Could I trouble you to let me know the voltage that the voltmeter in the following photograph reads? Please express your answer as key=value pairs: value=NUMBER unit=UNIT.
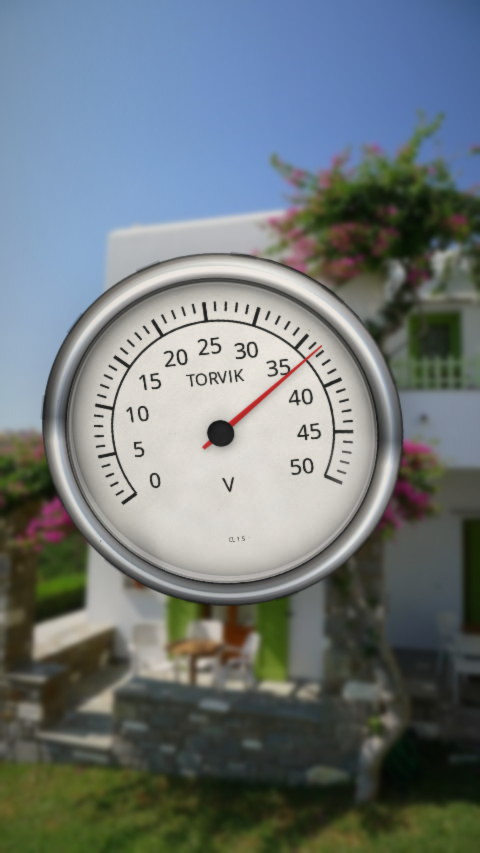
value=36.5 unit=V
